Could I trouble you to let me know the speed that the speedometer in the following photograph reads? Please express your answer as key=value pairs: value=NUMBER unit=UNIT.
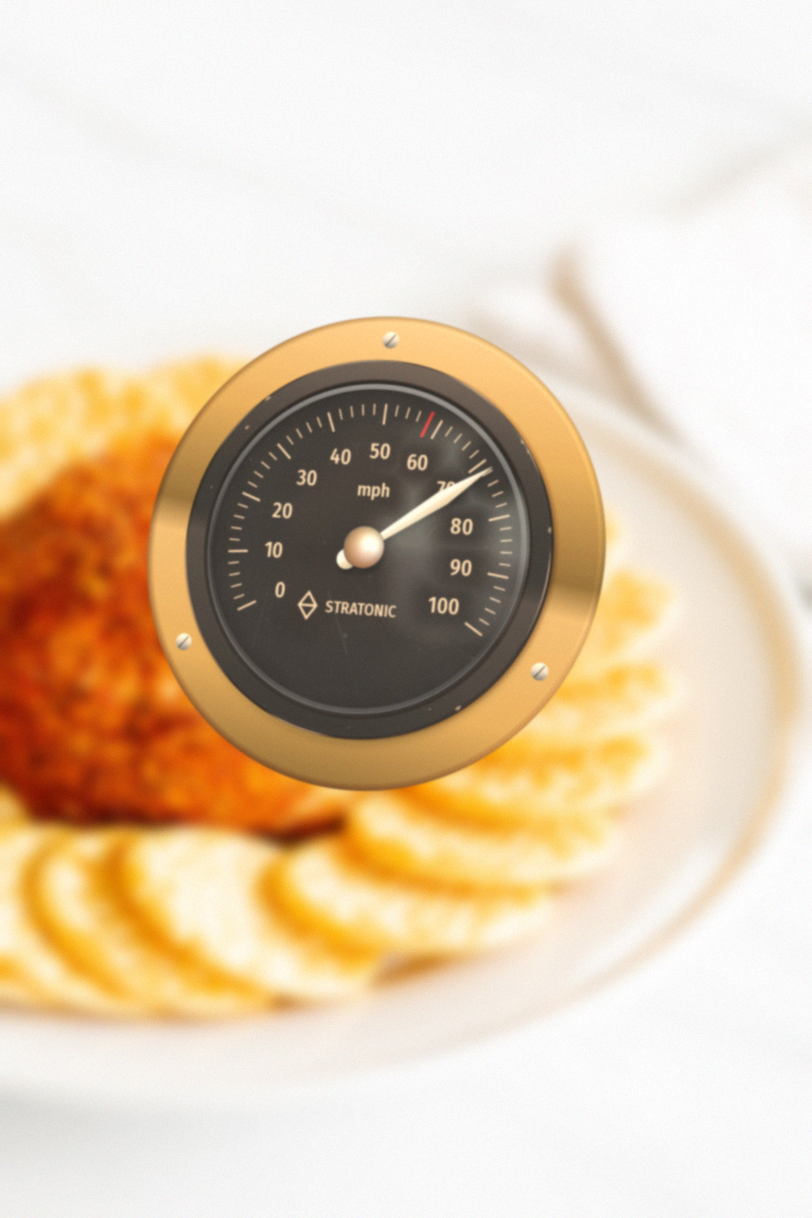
value=72 unit=mph
